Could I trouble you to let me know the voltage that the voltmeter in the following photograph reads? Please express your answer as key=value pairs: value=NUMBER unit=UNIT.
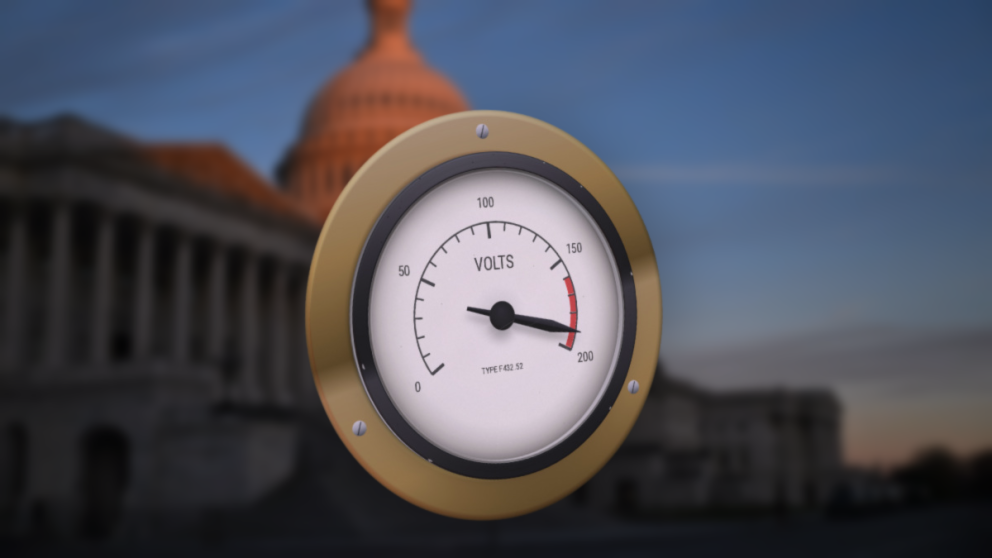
value=190 unit=V
